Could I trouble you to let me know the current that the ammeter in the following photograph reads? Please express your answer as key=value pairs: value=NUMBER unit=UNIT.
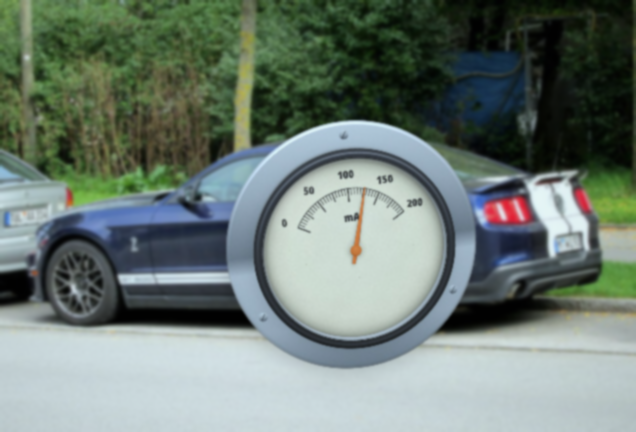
value=125 unit=mA
